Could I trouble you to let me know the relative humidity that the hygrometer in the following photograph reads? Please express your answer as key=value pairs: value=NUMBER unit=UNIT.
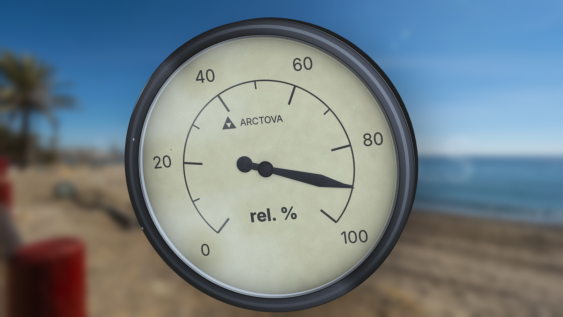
value=90 unit=%
